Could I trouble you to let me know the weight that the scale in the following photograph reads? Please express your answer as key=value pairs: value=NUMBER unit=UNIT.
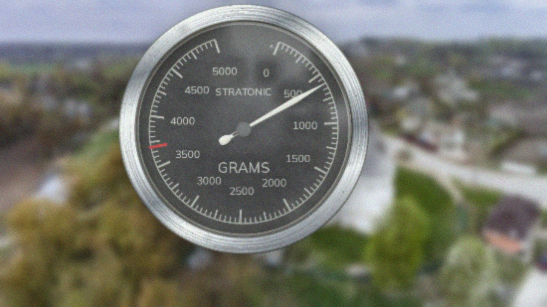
value=600 unit=g
